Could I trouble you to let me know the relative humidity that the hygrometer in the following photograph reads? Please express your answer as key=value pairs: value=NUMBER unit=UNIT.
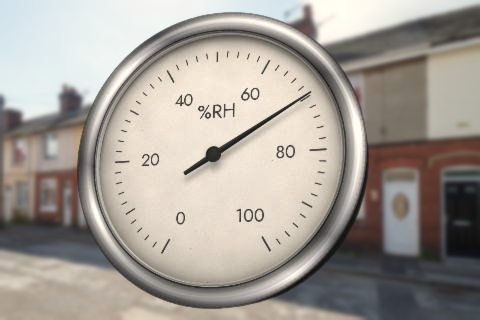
value=70 unit=%
